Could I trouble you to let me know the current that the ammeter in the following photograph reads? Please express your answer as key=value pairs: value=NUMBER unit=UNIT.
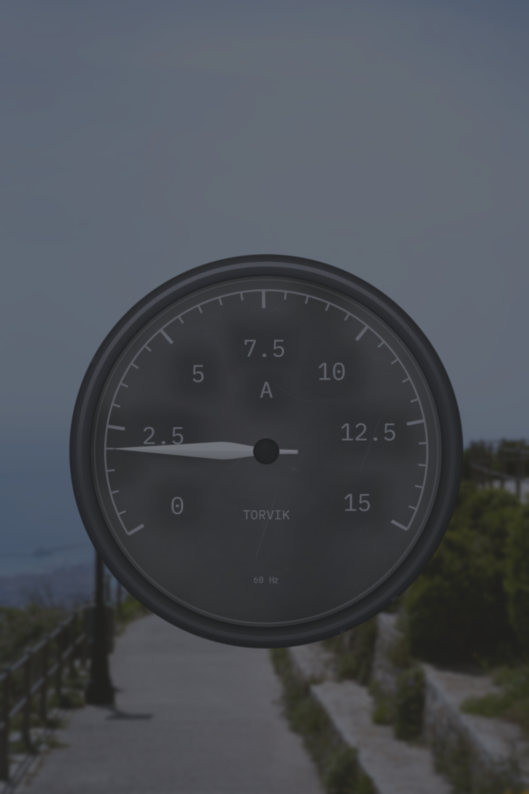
value=2 unit=A
